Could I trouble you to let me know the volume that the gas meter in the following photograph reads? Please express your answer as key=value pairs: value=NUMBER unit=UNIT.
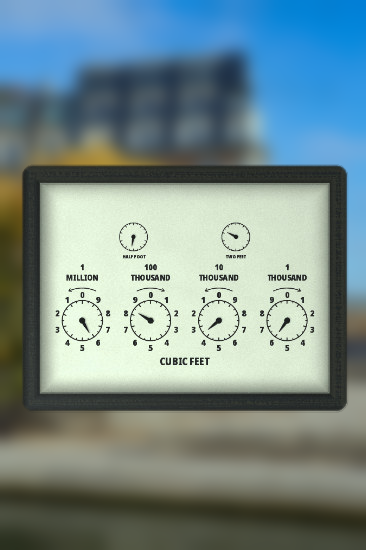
value=583600 unit=ft³
